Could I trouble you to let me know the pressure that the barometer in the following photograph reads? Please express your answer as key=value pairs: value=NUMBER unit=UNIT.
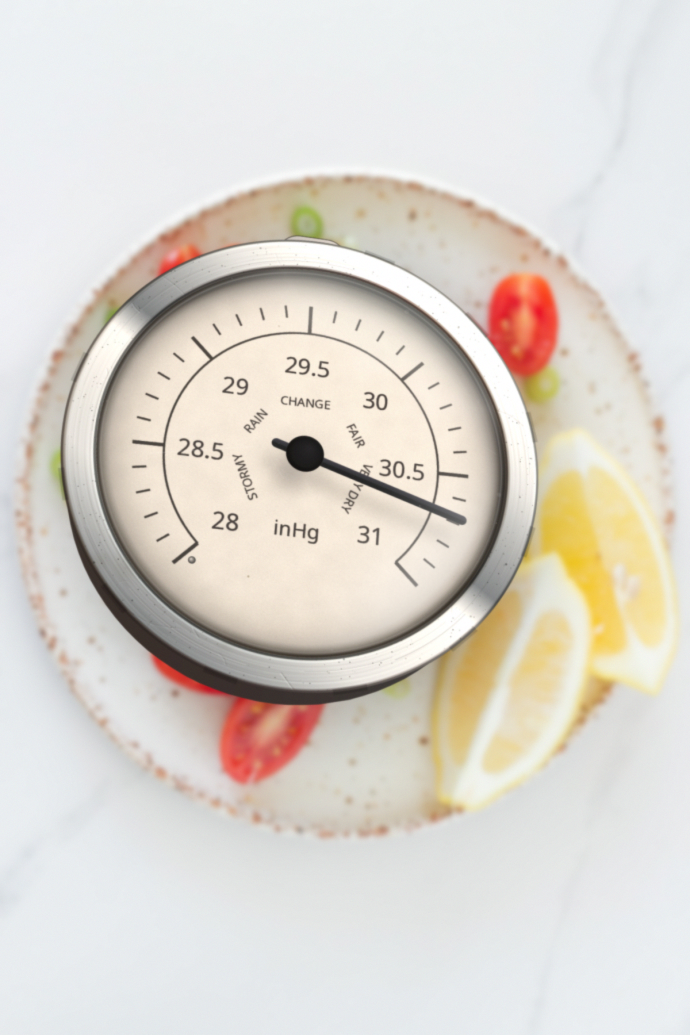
value=30.7 unit=inHg
